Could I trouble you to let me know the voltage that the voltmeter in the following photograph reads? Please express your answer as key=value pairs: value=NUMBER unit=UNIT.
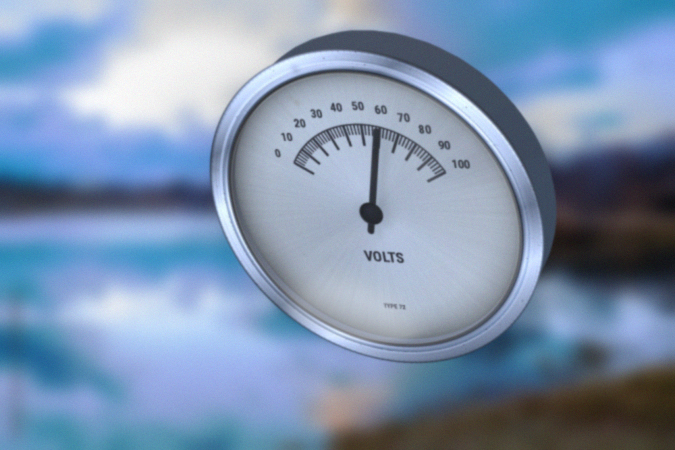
value=60 unit=V
